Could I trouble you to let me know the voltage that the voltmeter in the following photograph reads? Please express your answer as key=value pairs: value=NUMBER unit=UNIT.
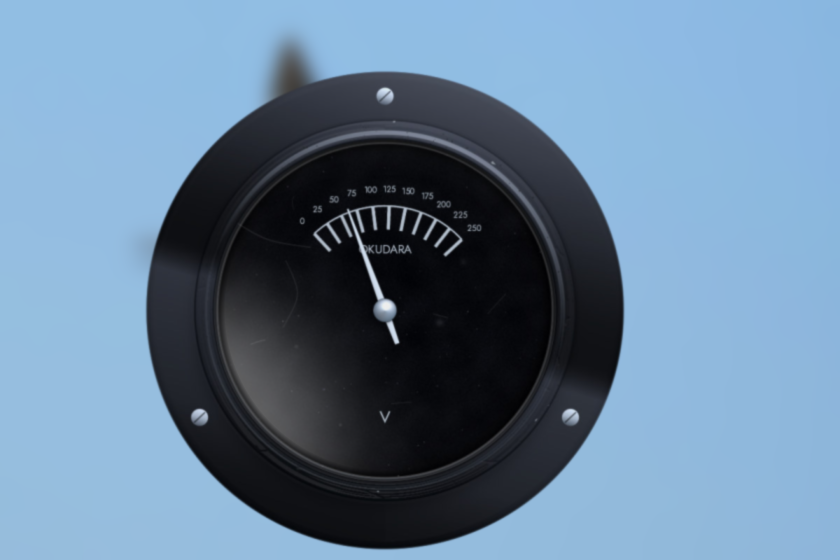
value=62.5 unit=V
